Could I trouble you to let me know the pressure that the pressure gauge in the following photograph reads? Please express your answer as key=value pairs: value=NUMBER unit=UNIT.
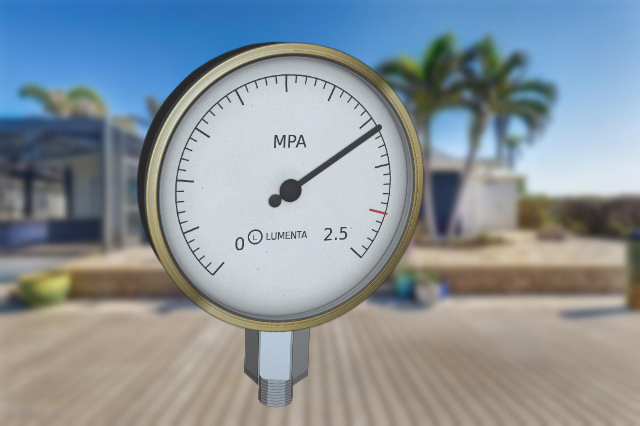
value=1.8 unit=MPa
